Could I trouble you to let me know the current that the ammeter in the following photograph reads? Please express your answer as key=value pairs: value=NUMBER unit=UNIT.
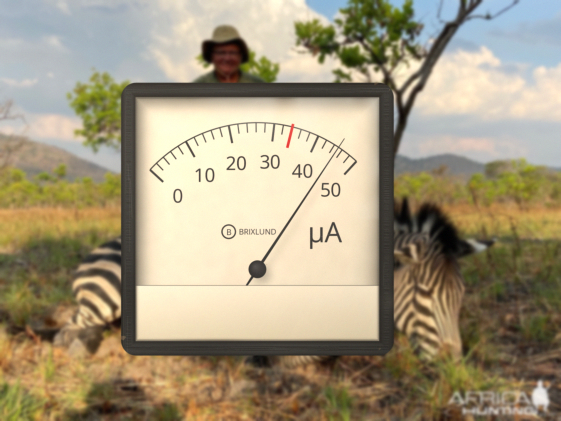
value=45 unit=µA
